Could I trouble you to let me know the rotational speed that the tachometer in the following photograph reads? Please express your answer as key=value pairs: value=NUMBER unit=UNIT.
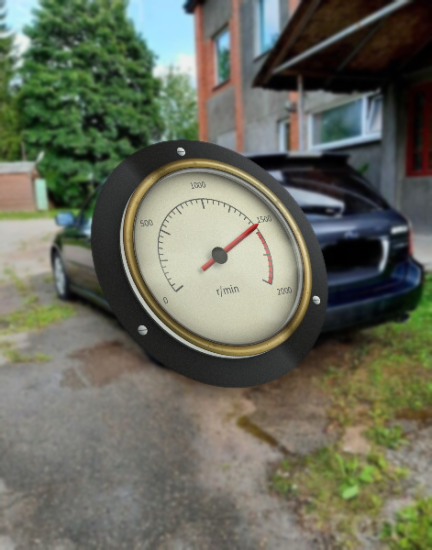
value=1500 unit=rpm
